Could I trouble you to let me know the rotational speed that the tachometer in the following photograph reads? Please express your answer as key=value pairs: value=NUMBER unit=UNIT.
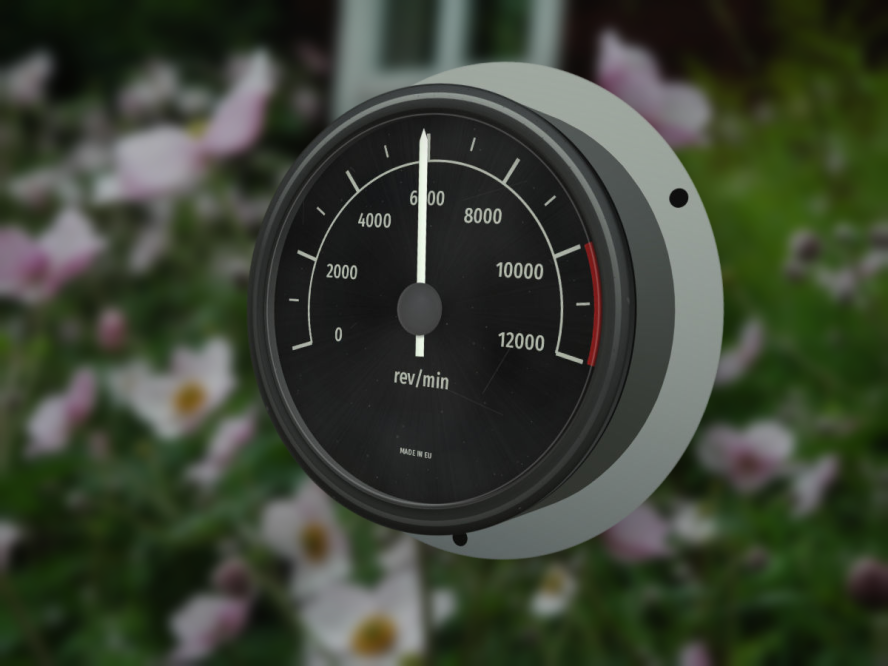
value=6000 unit=rpm
